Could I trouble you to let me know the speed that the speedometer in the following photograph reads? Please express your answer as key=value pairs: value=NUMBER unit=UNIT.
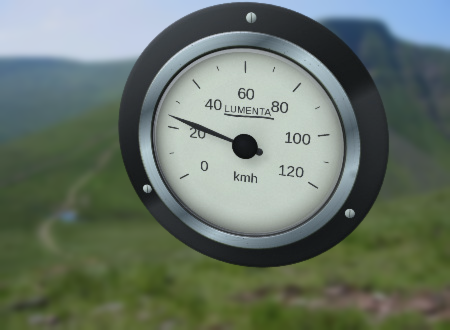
value=25 unit=km/h
